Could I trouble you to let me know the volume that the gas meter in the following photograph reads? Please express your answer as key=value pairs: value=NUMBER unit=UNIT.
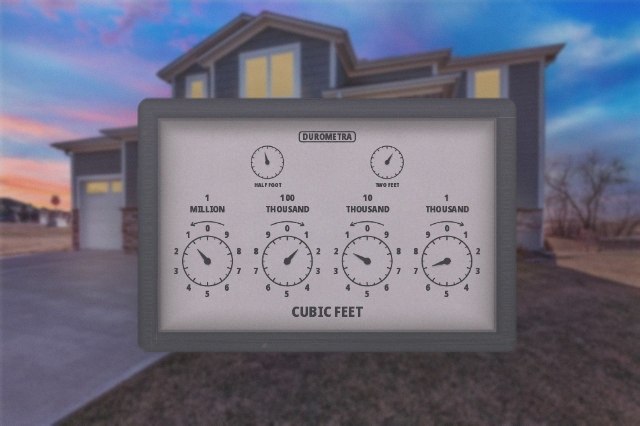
value=111700 unit=ft³
